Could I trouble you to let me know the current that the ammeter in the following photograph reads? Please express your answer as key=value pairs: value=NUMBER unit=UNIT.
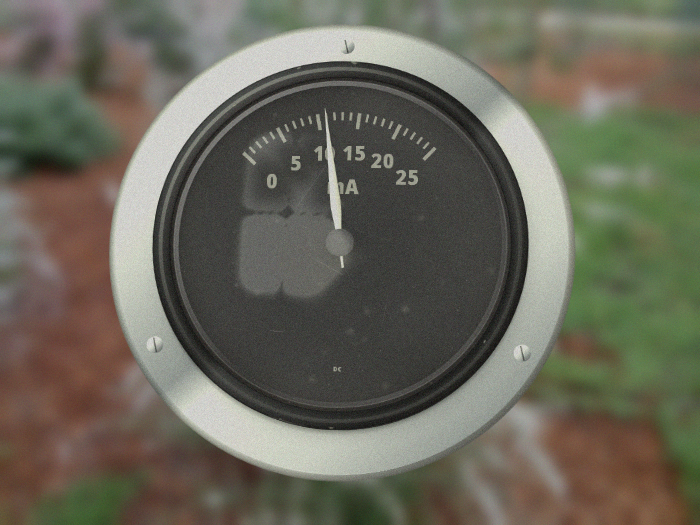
value=11 unit=mA
